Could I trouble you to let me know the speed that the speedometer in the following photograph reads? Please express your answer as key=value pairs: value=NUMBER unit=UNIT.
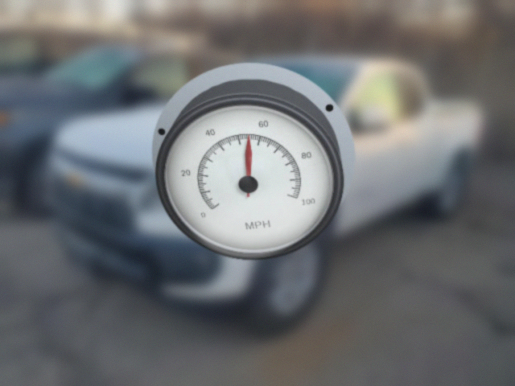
value=55 unit=mph
